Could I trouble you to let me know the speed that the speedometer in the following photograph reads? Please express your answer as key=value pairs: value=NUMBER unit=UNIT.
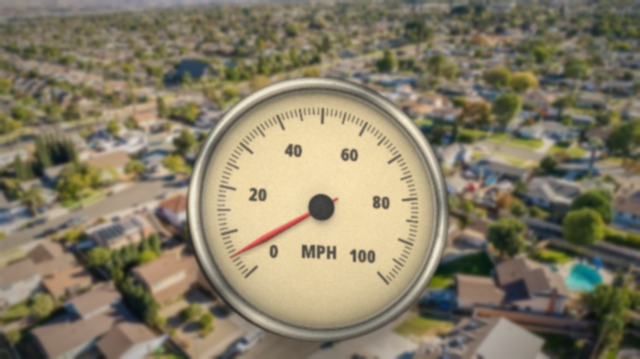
value=5 unit=mph
